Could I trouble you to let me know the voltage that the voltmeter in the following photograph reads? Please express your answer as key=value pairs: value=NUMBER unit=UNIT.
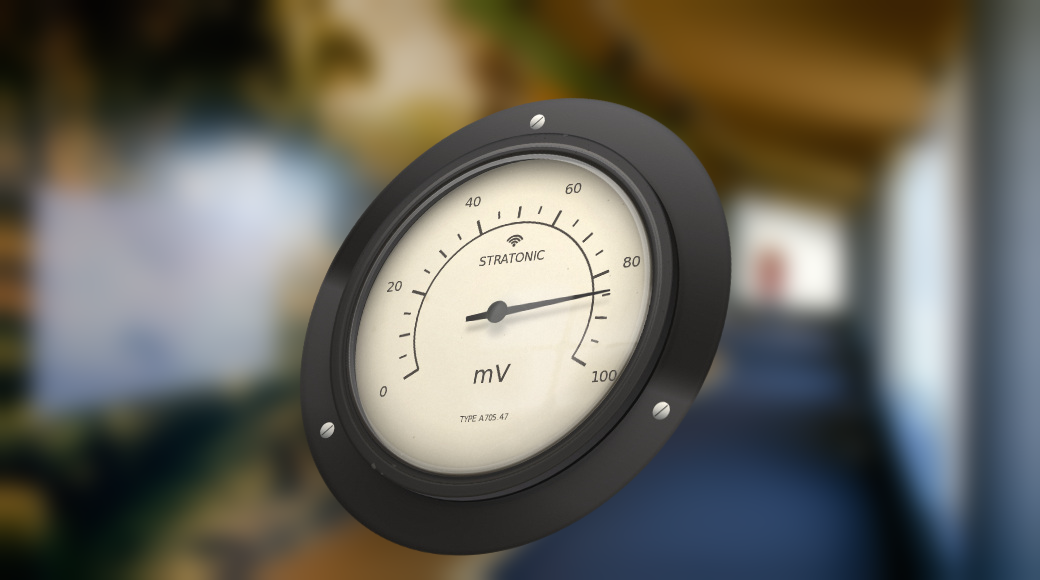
value=85 unit=mV
